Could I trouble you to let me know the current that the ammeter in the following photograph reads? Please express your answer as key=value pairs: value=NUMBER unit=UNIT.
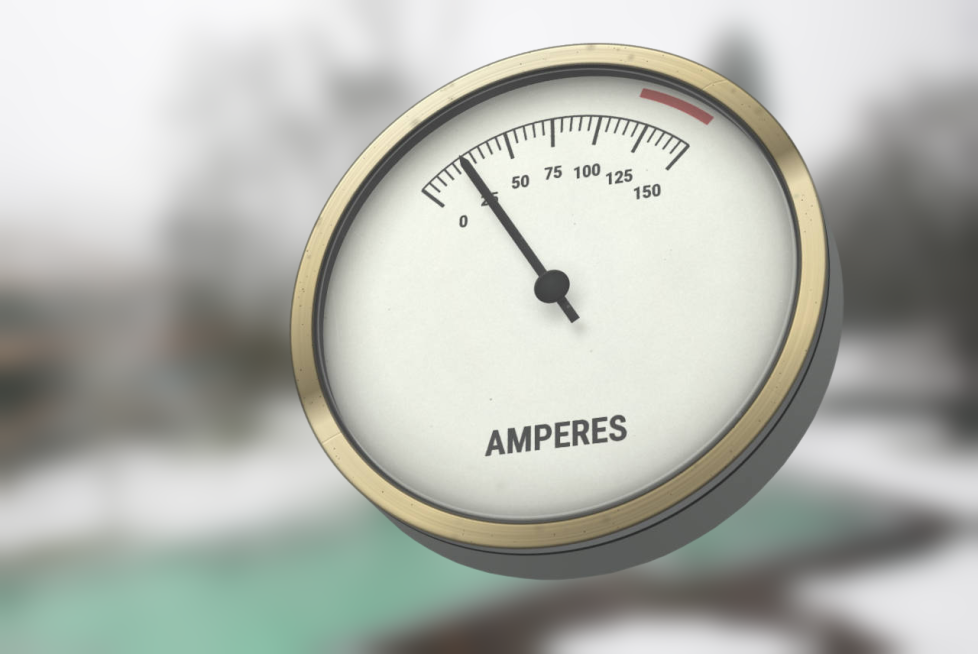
value=25 unit=A
